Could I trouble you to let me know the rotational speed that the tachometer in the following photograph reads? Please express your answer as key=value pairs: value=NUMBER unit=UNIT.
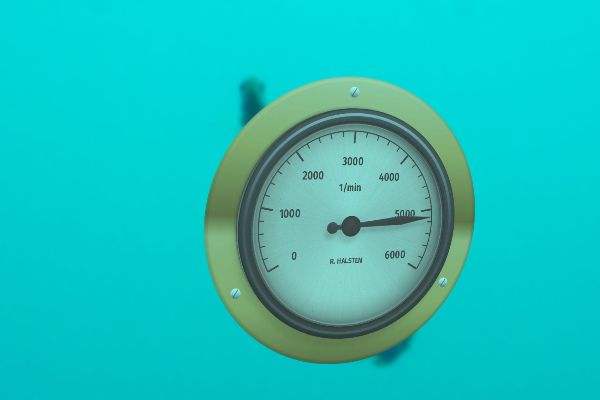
value=5100 unit=rpm
